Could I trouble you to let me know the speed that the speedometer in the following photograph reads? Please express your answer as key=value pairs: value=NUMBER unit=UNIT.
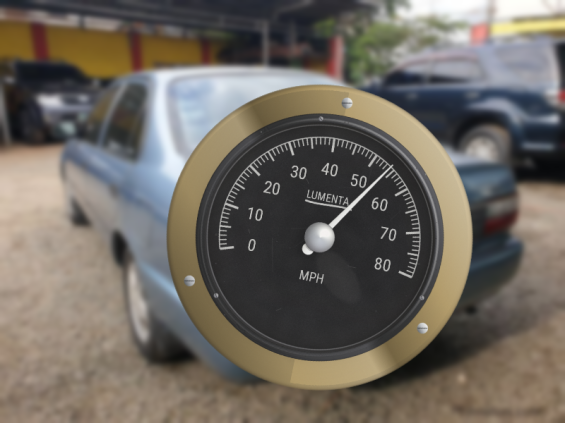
value=54 unit=mph
